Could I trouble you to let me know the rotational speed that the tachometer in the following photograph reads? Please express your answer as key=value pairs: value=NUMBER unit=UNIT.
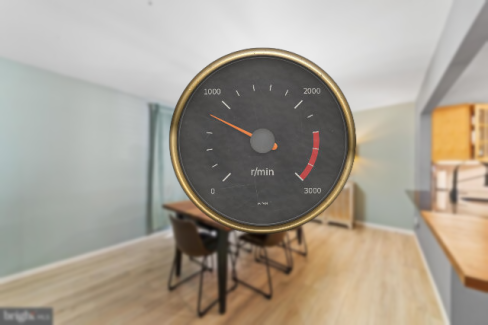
value=800 unit=rpm
